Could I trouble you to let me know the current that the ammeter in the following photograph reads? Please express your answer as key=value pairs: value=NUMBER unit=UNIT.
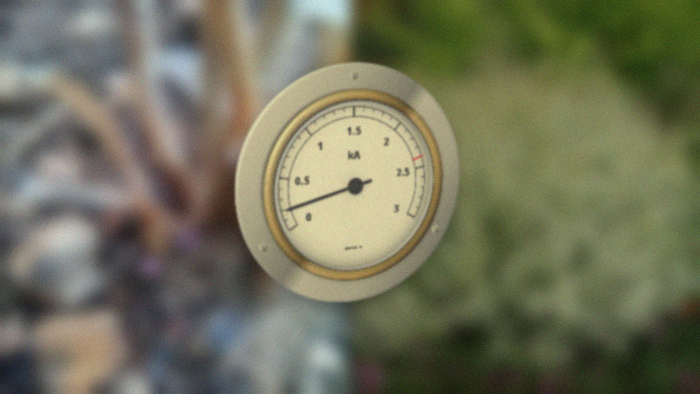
value=0.2 unit=kA
